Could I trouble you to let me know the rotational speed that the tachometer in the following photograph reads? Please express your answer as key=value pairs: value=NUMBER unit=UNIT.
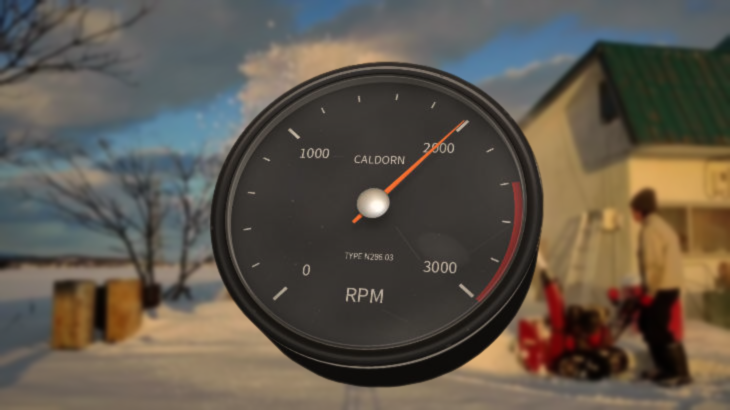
value=2000 unit=rpm
